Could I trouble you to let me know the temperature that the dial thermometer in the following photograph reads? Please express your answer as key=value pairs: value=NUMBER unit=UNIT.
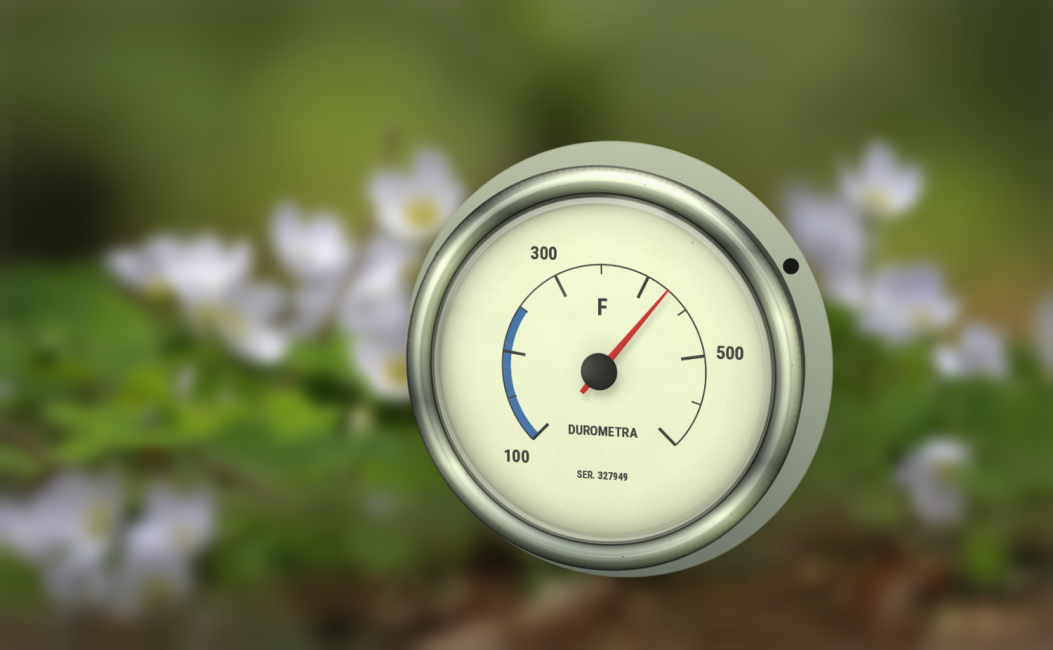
value=425 unit=°F
